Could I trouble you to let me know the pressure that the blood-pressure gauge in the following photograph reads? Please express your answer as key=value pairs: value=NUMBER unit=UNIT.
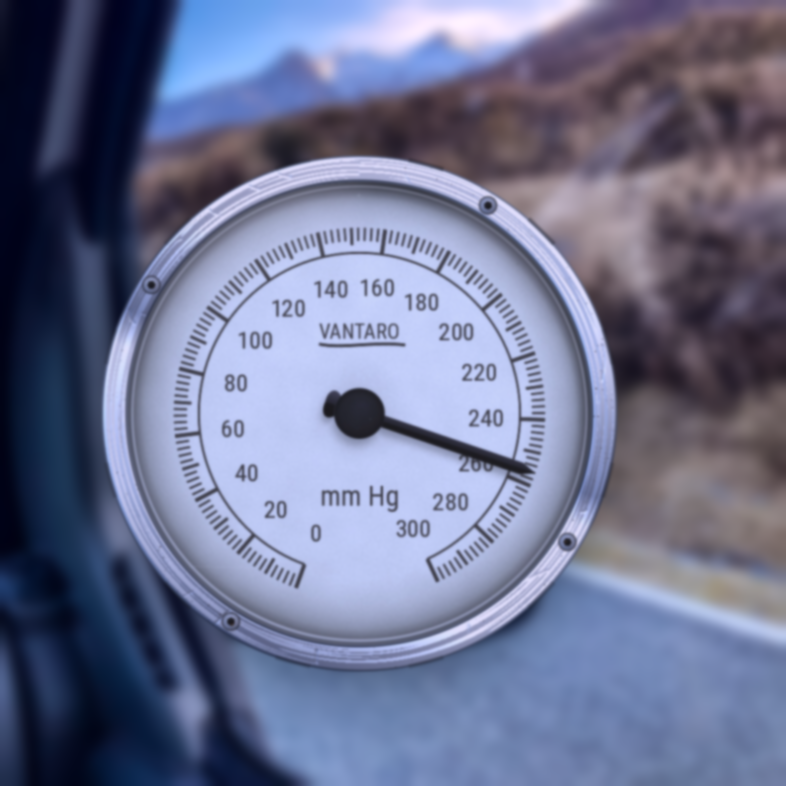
value=256 unit=mmHg
